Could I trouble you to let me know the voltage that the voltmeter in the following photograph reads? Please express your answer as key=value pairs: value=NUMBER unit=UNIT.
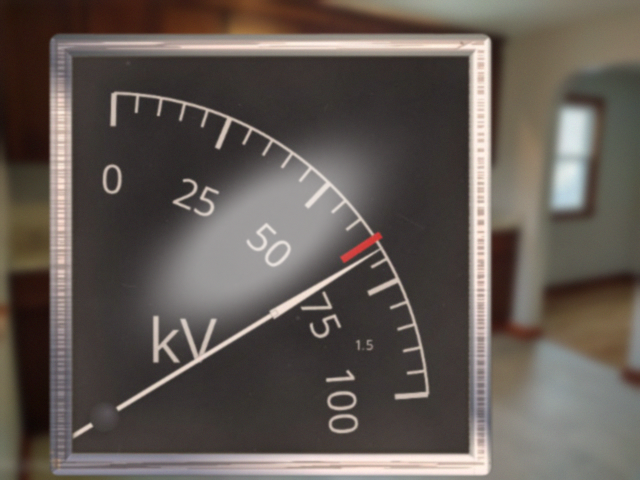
value=67.5 unit=kV
